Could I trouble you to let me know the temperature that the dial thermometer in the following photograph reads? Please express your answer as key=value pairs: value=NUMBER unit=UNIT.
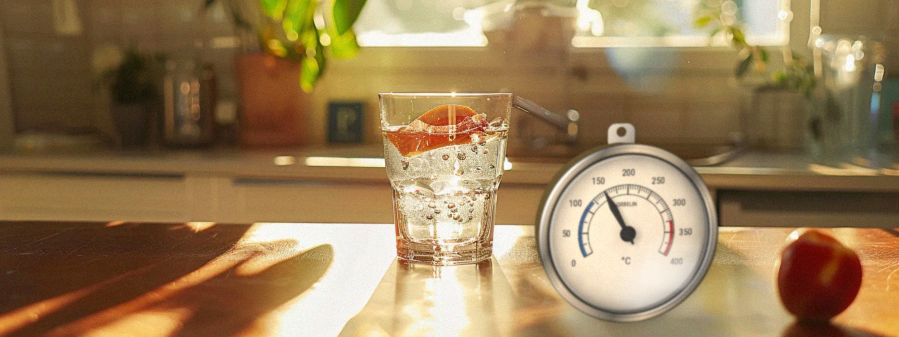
value=150 unit=°C
